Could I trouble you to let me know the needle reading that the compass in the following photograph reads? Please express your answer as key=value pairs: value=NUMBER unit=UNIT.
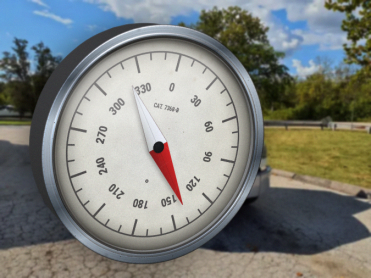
value=140 unit=°
